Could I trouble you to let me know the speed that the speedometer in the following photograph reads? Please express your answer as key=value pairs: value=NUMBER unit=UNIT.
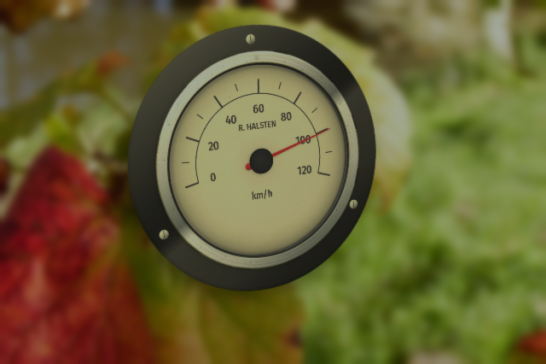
value=100 unit=km/h
